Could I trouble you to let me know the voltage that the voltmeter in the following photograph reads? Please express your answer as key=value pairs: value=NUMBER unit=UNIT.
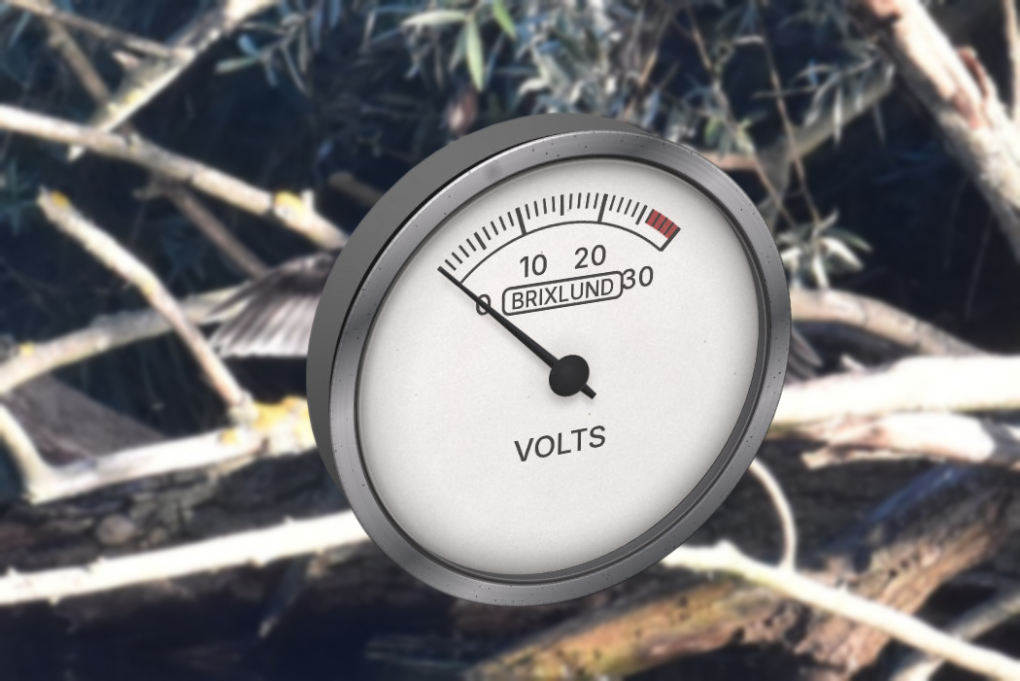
value=0 unit=V
